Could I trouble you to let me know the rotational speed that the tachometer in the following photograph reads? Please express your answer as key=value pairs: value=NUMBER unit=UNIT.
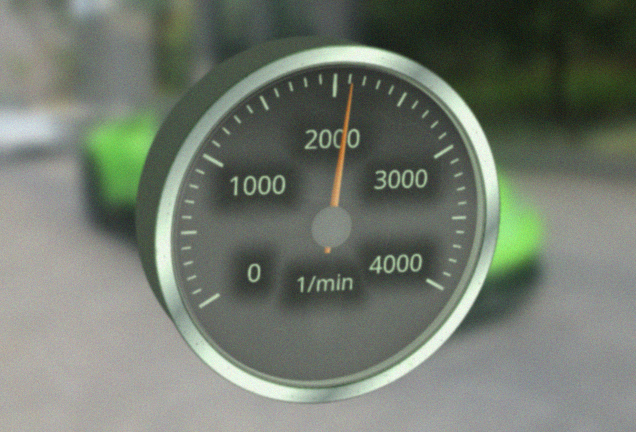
value=2100 unit=rpm
